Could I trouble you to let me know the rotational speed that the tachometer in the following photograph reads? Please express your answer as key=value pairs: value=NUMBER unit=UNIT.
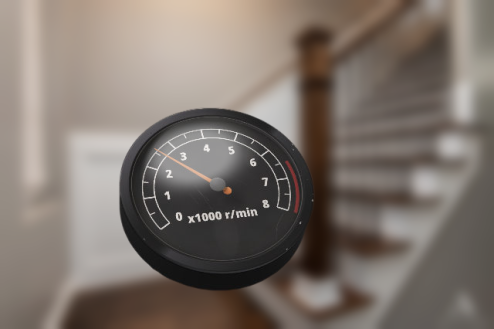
value=2500 unit=rpm
